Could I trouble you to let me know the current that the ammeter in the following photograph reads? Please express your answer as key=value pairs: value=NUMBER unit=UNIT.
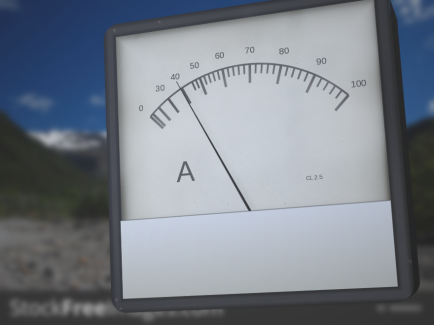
value=40 unit=A
